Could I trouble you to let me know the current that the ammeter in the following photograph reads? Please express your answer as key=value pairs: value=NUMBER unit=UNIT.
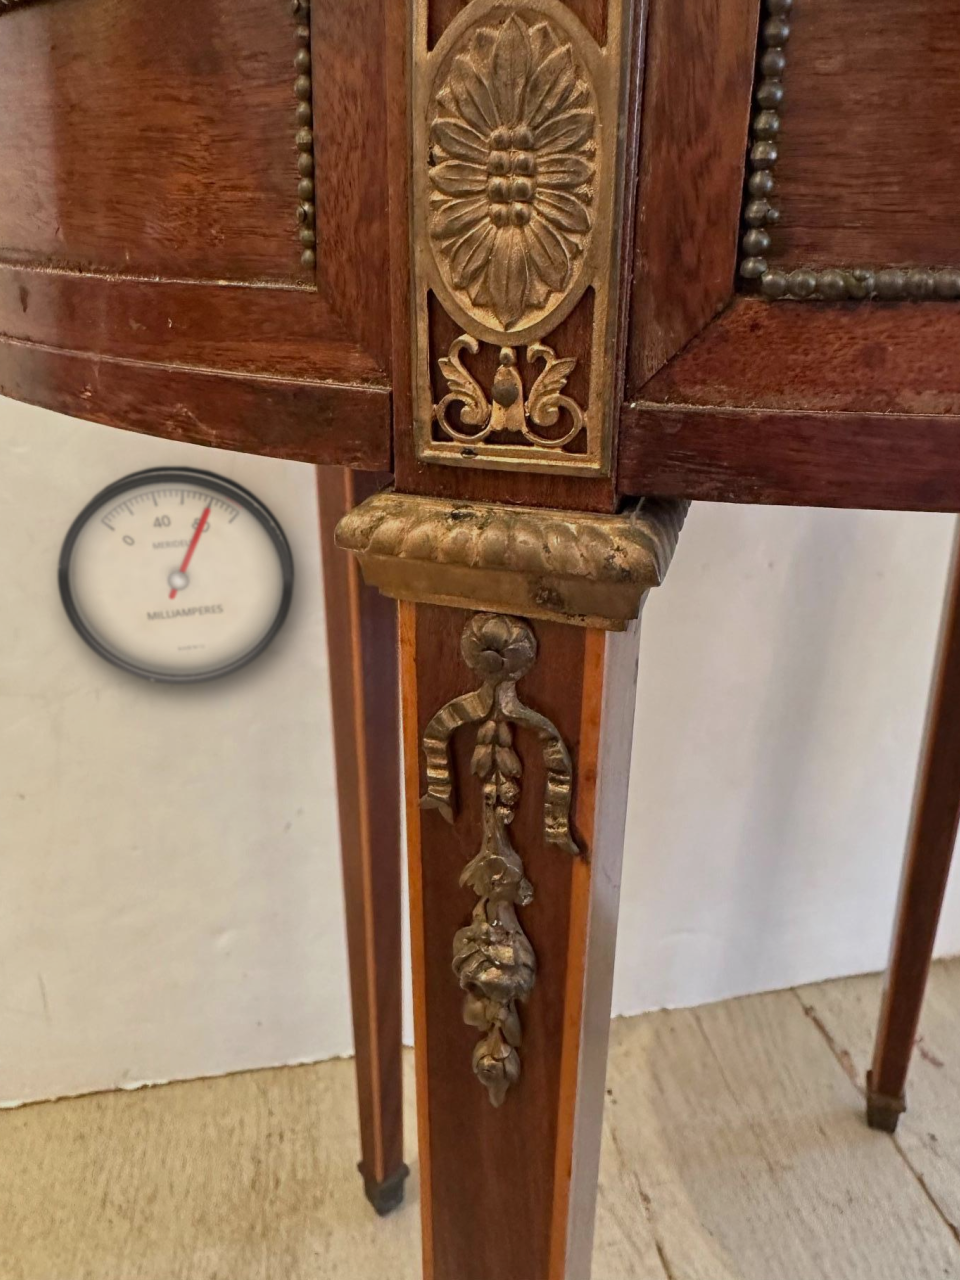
value=80 unit=mA
